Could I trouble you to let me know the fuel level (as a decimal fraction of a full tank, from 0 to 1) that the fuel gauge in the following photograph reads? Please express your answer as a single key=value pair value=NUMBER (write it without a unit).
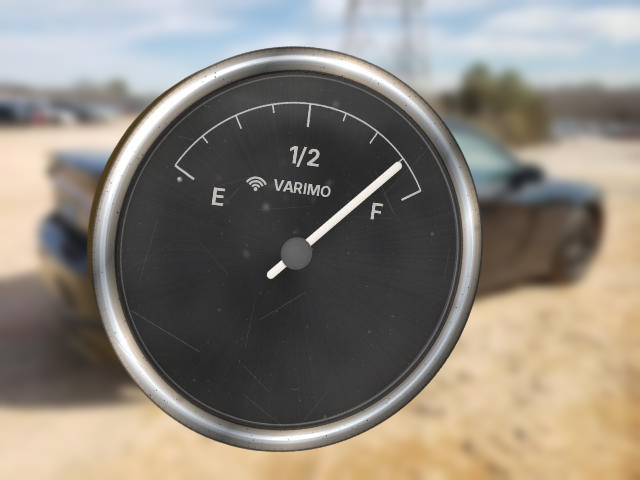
value=0.875
